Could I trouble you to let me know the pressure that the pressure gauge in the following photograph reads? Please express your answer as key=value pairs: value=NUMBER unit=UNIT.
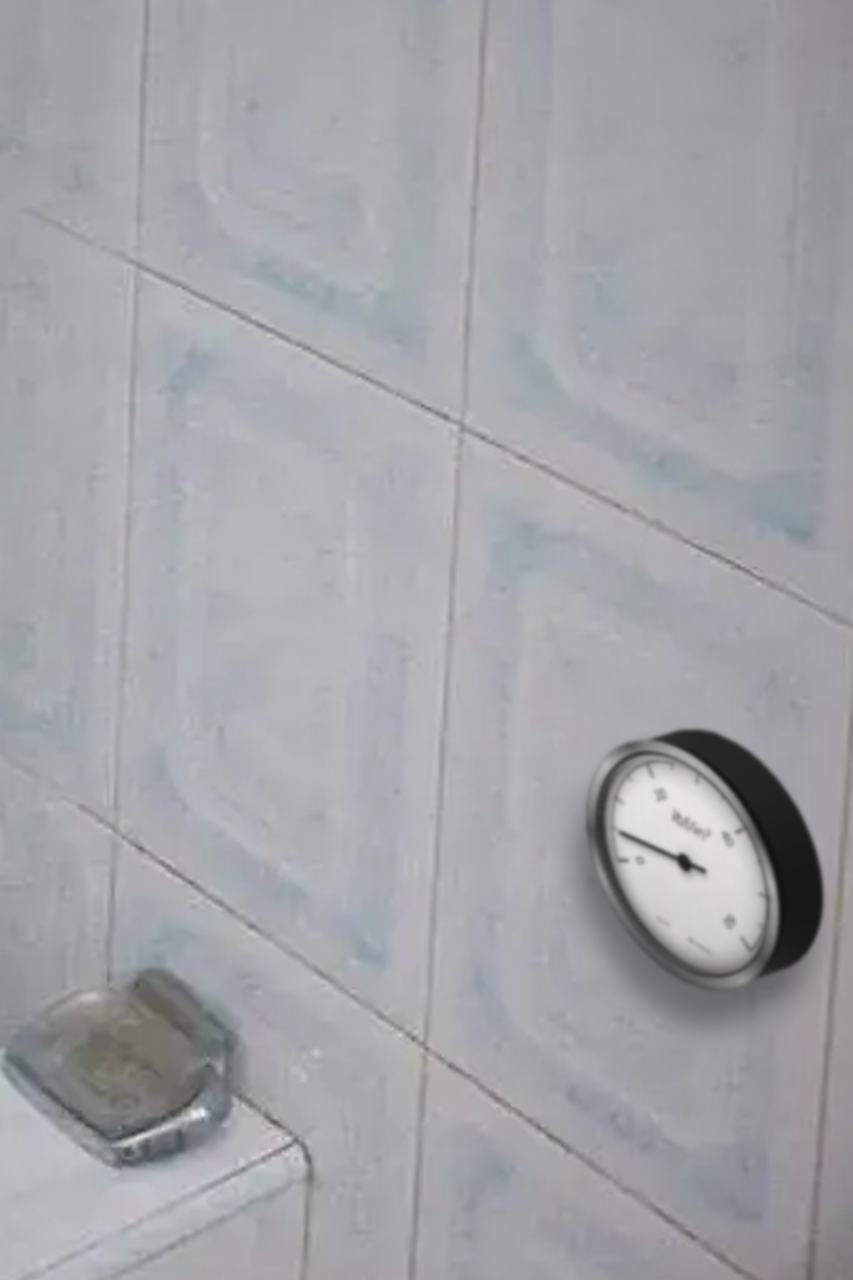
value=5 unit=psi
